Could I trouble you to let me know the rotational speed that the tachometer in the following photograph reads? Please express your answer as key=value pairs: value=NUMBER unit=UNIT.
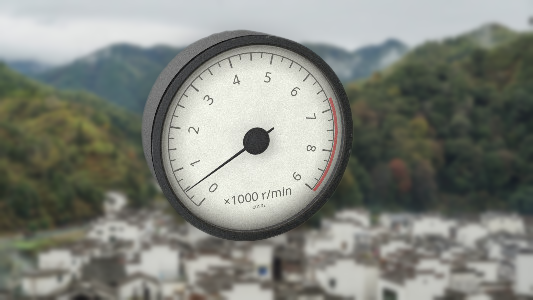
value=500 unit=rpm
